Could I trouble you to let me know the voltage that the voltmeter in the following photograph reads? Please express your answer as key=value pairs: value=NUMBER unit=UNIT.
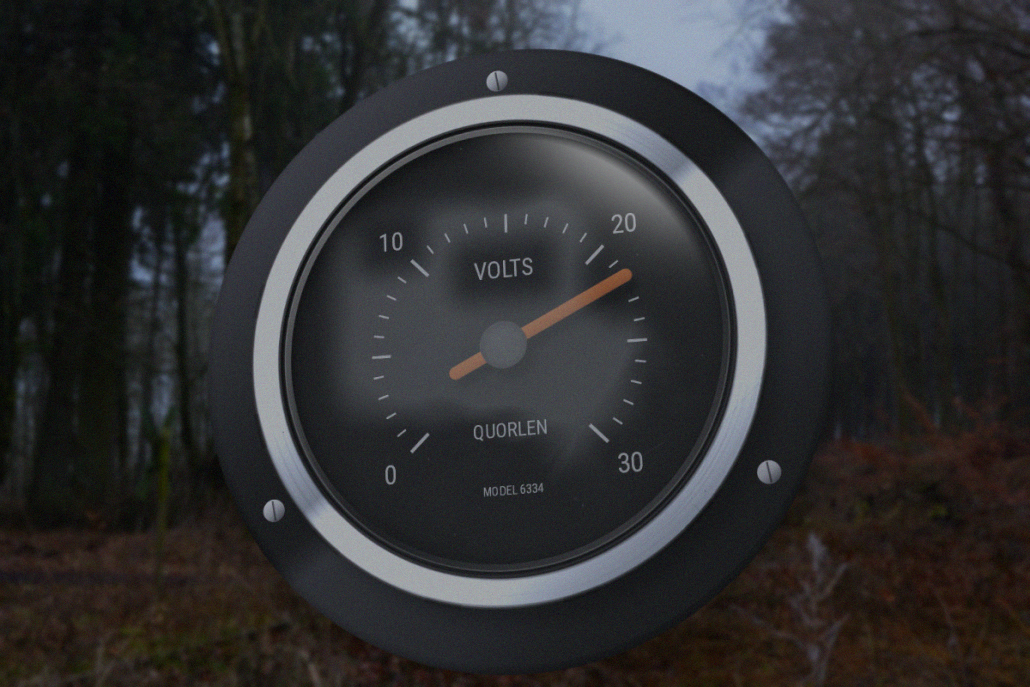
value=22 unit=V
